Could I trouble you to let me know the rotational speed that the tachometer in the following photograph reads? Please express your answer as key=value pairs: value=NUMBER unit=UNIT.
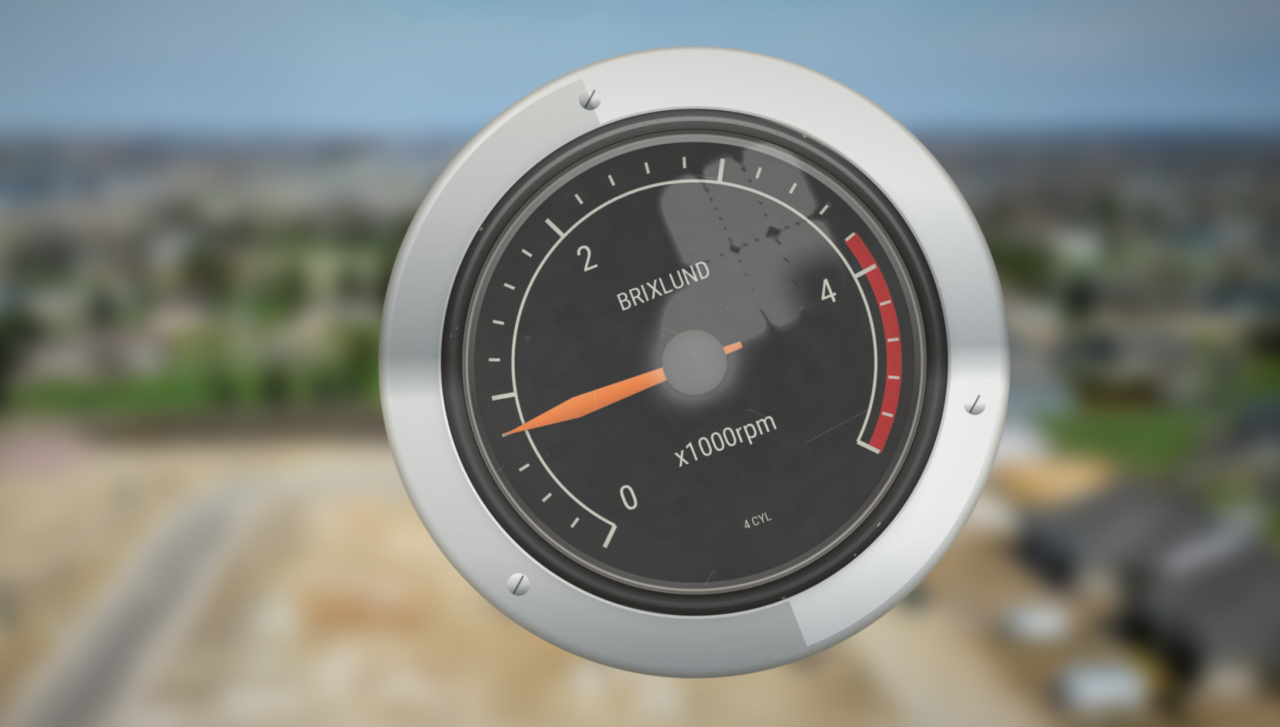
value=800 unit=rpm
